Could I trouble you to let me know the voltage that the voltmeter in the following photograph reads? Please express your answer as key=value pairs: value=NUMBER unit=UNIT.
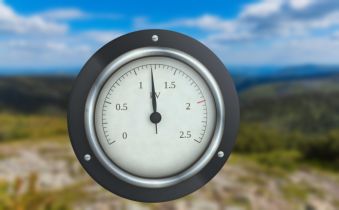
value=1.2 unit=kV
